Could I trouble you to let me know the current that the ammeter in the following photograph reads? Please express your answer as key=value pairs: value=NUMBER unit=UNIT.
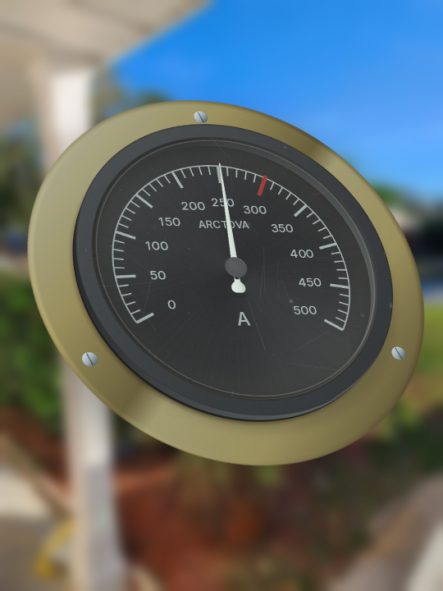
value=250 unit=A
